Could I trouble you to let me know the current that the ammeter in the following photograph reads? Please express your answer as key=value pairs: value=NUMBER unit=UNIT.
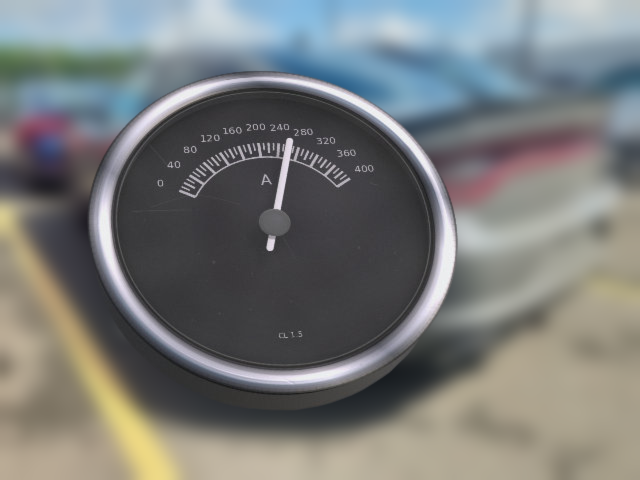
value=260 unit=A
